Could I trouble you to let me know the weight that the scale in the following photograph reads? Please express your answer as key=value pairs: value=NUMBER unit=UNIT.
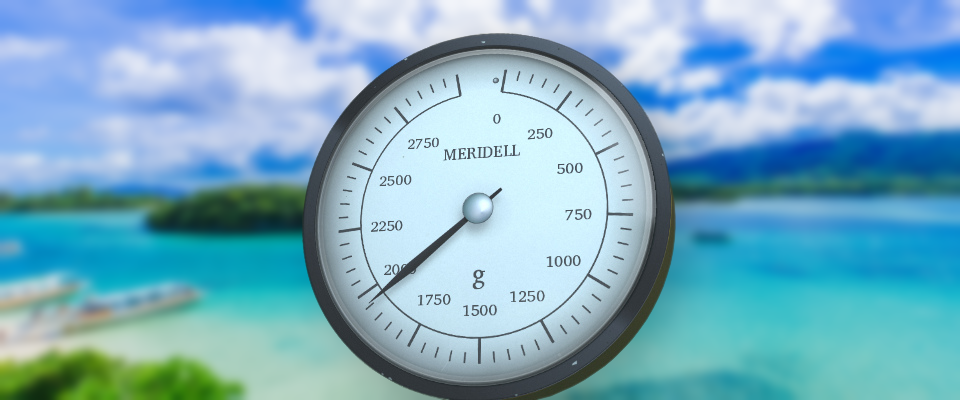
value=1950 unit=g
